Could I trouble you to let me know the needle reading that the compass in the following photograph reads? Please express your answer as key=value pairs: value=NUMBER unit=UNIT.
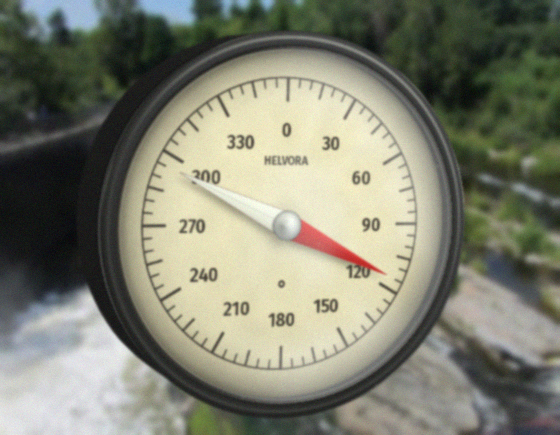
value=115 unit=°
